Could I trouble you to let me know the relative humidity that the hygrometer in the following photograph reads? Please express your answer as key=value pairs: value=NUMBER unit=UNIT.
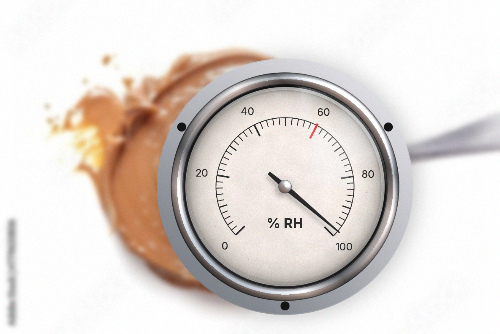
value=98 unit=%
